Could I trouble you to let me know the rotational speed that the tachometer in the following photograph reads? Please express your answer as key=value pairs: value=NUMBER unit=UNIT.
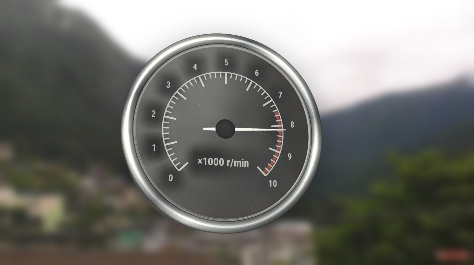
value=8200 unit=rpm
